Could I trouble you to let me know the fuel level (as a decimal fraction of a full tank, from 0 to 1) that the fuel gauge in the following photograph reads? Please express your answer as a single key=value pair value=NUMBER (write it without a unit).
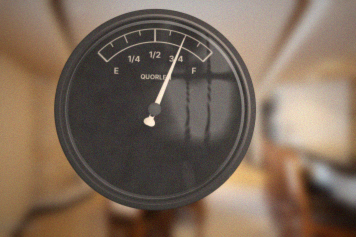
value=0.75
